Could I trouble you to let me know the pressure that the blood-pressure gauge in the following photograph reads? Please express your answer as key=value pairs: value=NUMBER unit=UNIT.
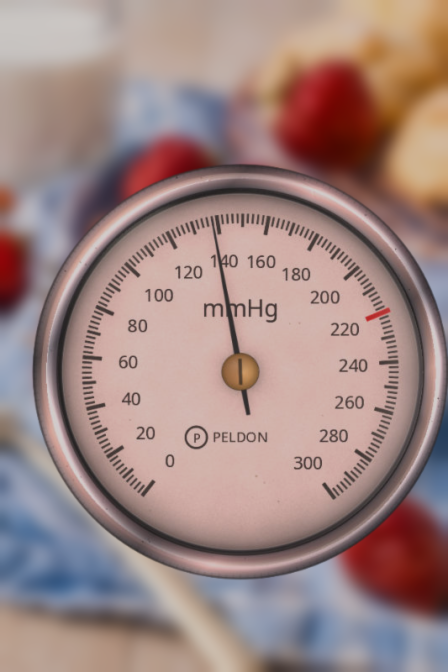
value=138 unit=mmHg
